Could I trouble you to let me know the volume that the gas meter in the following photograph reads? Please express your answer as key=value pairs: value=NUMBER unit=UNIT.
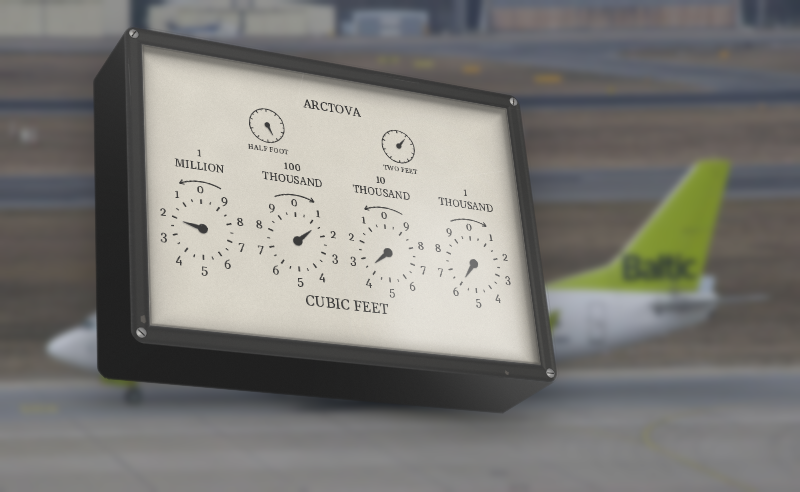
value=213600 unit=ft³
